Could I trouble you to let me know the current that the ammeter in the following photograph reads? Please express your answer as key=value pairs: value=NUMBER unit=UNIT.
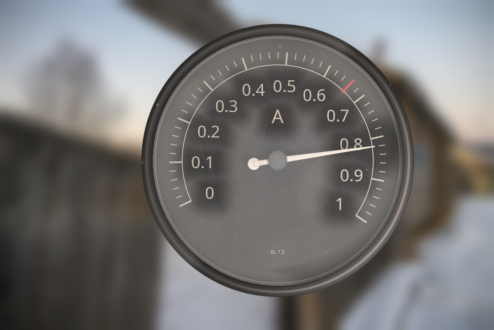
value=0.82 unit=A
